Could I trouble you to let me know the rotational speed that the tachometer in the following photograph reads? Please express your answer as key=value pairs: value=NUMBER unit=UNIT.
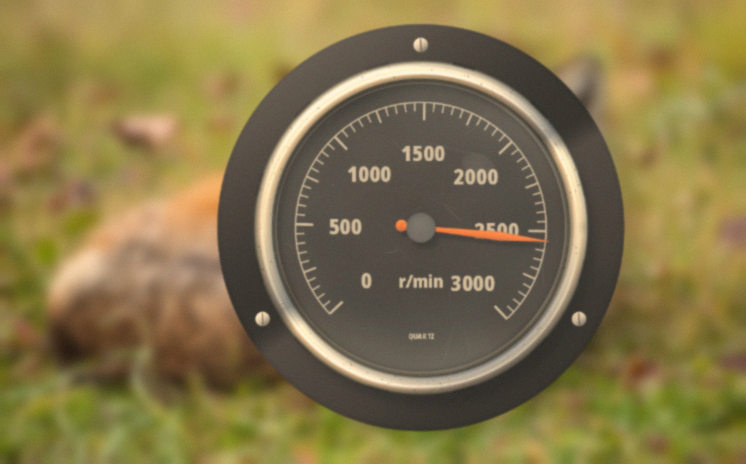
value=2550 unit=rpm
